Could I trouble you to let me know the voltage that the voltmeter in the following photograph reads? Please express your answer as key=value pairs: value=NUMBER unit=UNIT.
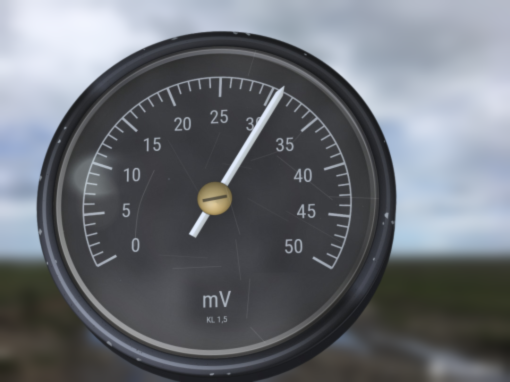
value=31 unit=mV
